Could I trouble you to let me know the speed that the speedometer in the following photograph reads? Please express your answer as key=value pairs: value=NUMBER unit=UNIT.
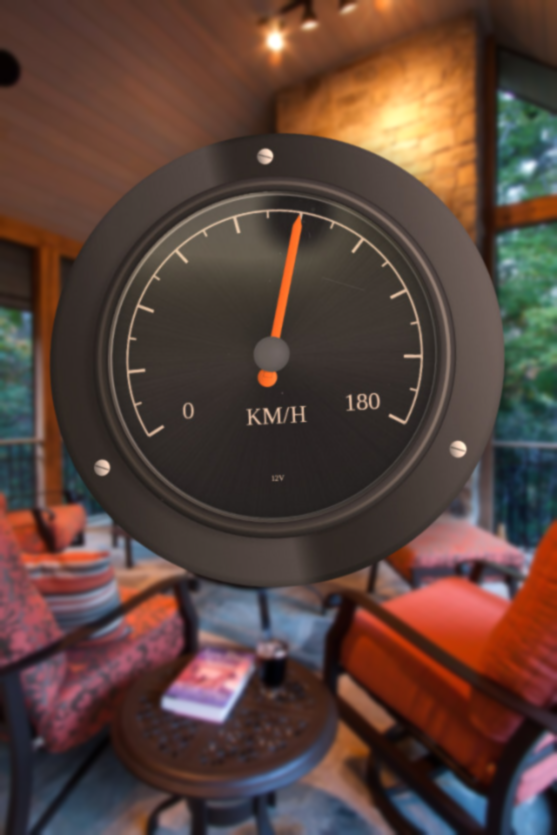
value=100 unit=km/h
